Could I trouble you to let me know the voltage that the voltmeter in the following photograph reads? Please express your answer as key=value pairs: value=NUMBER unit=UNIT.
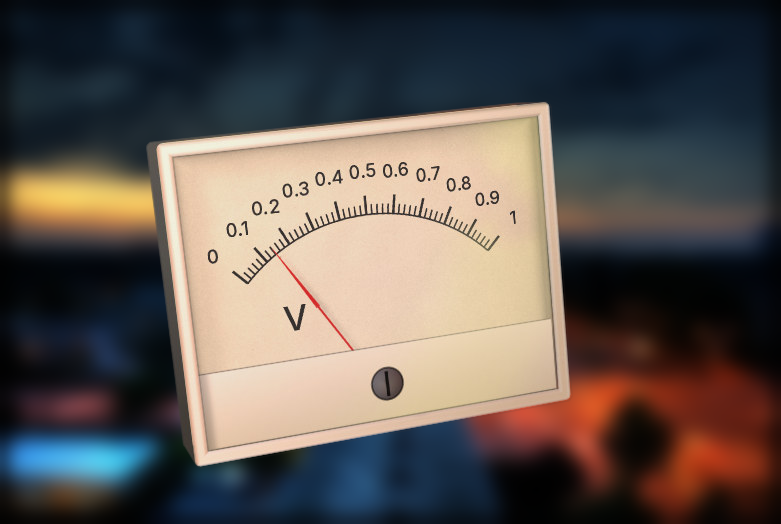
value=0.14 unit=V
